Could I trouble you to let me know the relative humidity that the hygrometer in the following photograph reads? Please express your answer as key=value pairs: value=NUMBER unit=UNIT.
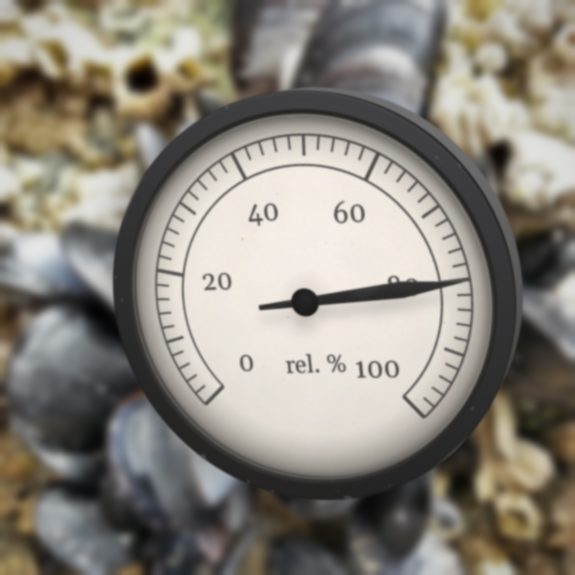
value=80 unit=%
